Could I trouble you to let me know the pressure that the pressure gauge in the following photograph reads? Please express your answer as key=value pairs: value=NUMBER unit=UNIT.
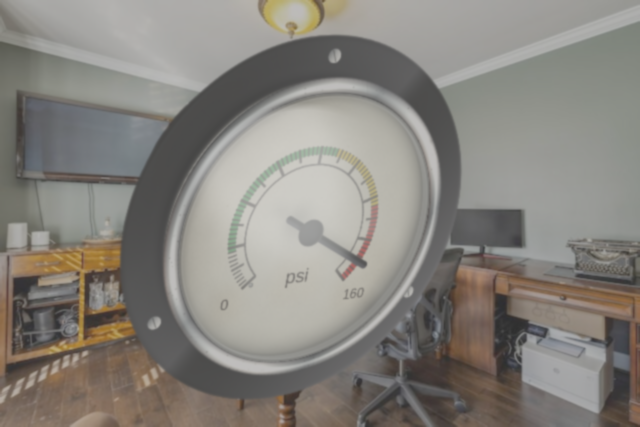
value=150 unit=psi
